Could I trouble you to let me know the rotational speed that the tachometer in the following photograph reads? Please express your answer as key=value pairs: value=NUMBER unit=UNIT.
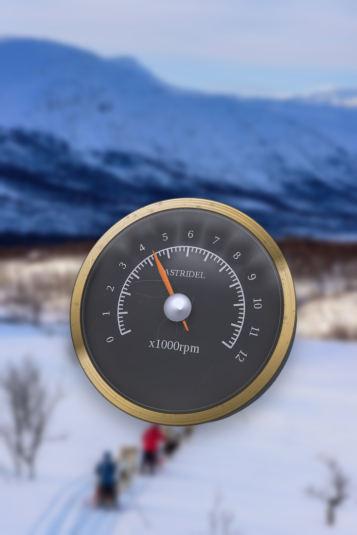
value=4400 unit=rpm
